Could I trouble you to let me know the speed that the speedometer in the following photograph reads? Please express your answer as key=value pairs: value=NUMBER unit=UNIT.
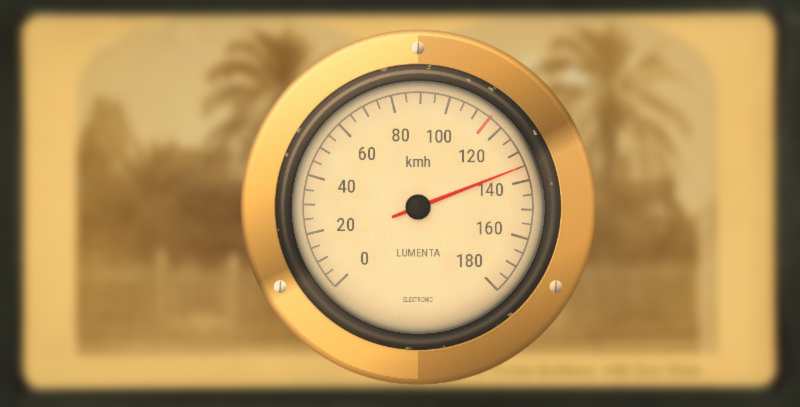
value=135 unit=km/h
